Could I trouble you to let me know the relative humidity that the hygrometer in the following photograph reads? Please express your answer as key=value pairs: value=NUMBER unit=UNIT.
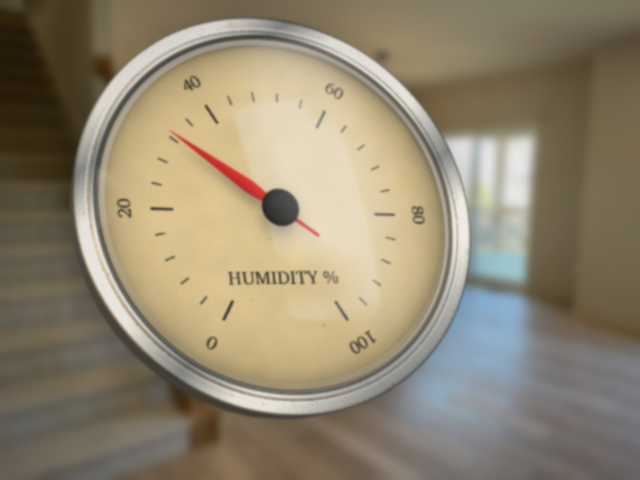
value=32 unit=%
